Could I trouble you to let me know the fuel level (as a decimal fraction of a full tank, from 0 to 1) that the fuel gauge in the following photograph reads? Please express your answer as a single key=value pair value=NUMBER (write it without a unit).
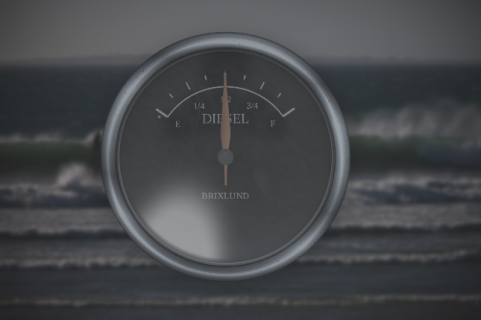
value=0.5
